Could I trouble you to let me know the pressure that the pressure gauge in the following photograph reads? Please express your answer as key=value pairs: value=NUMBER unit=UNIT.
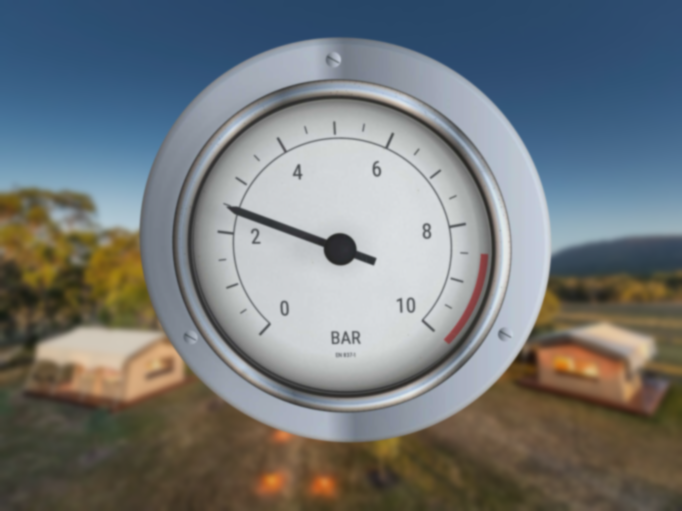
value=2.5 unit=bar
